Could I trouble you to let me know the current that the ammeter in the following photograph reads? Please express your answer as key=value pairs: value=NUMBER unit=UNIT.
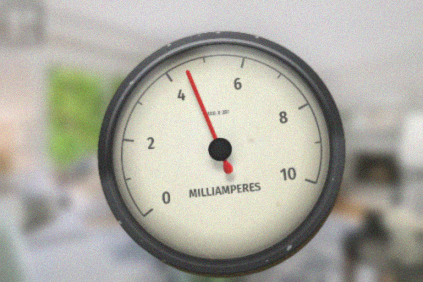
value=4.5 unit=mA
